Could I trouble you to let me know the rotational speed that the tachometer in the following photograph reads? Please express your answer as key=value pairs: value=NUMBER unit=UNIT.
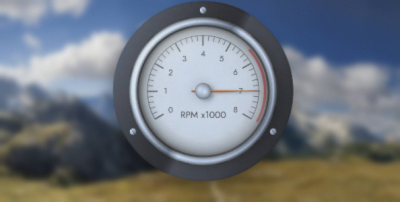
value=7000 unit=rpm
